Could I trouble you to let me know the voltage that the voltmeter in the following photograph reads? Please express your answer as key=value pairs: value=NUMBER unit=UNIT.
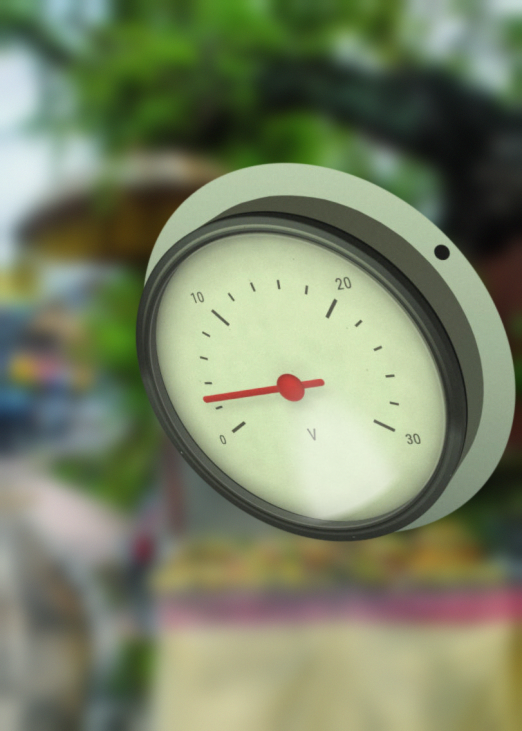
value=3 unit=V
